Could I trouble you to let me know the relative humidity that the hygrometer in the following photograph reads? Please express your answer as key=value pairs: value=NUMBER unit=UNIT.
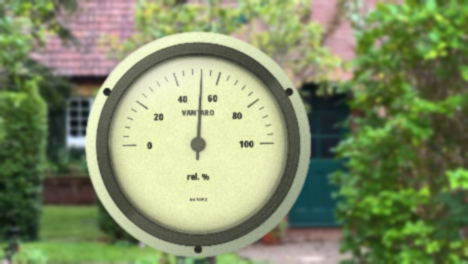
value=52 unit=%
